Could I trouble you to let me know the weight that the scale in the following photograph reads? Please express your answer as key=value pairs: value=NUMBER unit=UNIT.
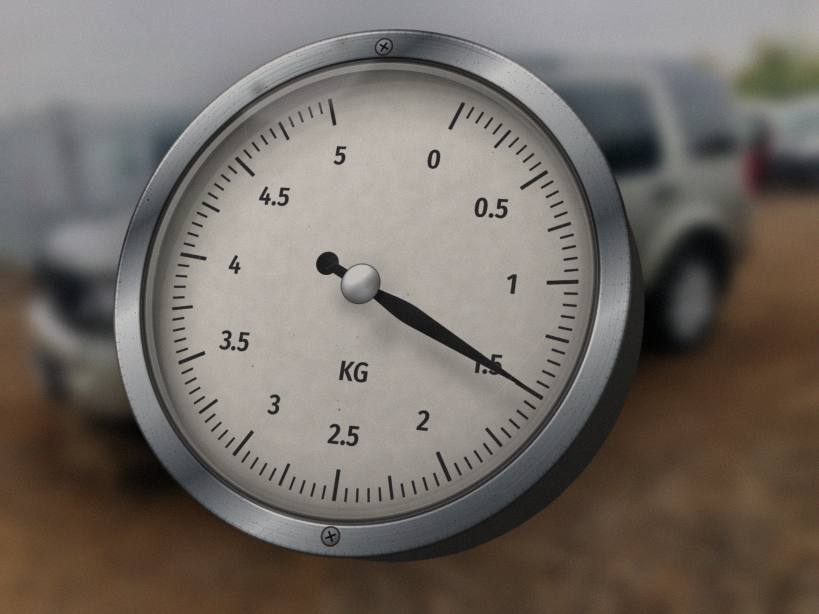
value=1.5 unit=kg
